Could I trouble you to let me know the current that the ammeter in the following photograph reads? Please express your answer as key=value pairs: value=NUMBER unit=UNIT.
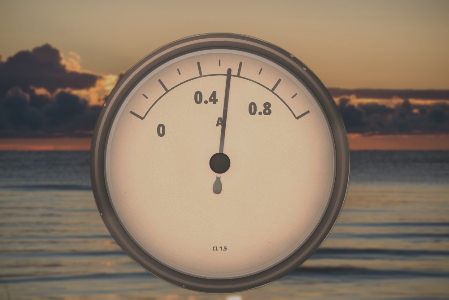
value=0.55 unit=A
